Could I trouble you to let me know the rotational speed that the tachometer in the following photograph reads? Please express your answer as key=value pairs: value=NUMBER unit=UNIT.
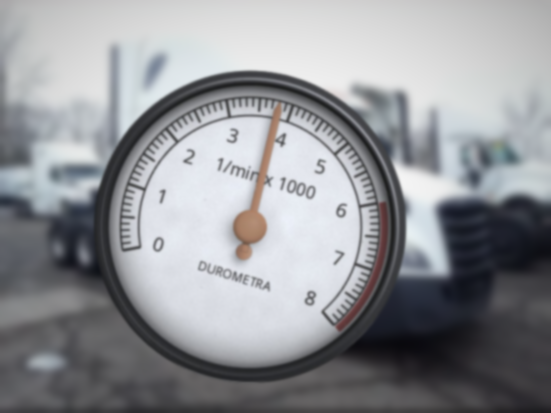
value=3800 unit=rpm
